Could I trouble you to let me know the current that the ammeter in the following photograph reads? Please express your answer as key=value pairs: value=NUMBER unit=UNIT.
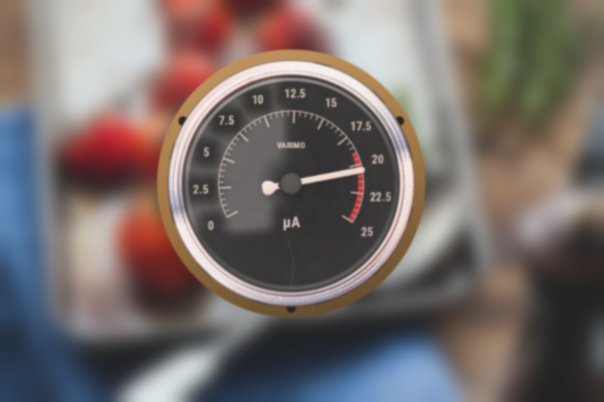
value=20.5 unit=µA
